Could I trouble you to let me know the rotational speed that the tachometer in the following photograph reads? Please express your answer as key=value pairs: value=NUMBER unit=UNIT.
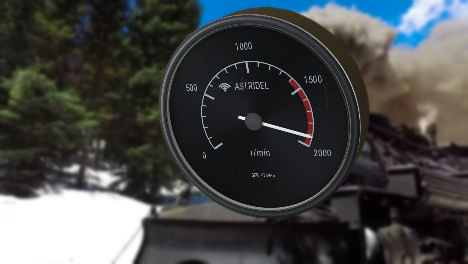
value=1900 unit=rpm
